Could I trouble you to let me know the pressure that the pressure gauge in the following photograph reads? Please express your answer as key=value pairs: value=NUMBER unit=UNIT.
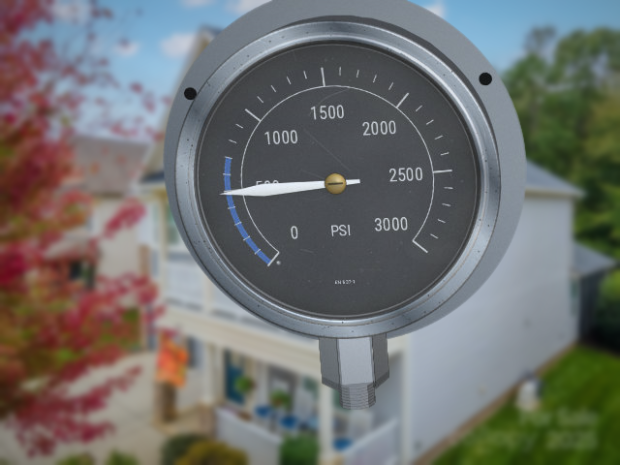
value=500 unit=psi
